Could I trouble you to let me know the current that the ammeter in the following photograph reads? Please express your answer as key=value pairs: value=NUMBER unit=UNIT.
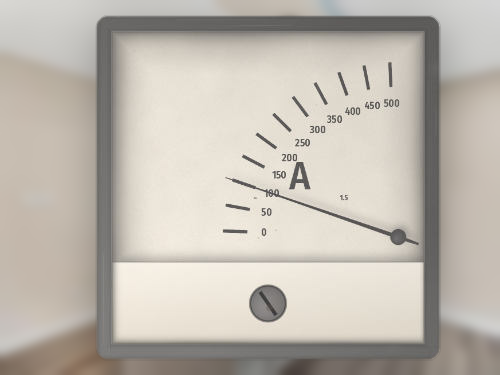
value=100 unit=A
